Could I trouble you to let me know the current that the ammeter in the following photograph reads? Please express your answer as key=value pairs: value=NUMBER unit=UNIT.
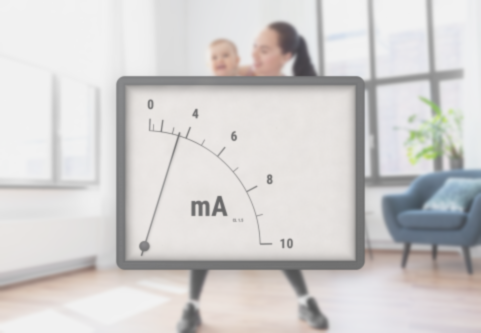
value=3.5 unit=mA
